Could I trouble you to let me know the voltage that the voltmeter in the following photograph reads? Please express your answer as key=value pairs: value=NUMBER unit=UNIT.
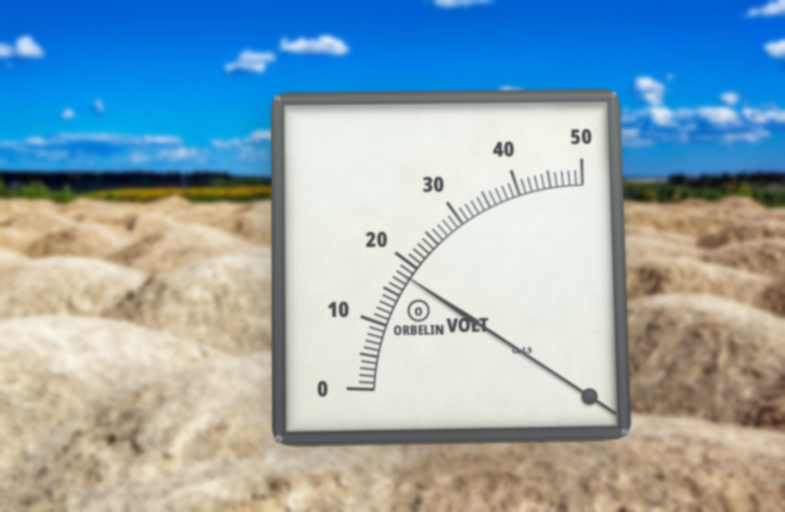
value=18 unit=V
